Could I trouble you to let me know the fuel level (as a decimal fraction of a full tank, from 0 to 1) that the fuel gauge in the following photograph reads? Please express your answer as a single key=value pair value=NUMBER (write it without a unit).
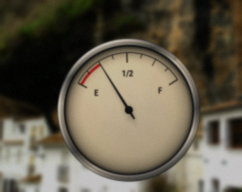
value=0.25
